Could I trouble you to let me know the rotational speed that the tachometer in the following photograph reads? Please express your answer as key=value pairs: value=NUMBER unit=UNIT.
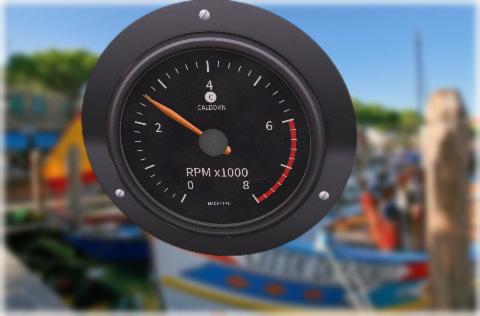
value=2600 unit=rpm
